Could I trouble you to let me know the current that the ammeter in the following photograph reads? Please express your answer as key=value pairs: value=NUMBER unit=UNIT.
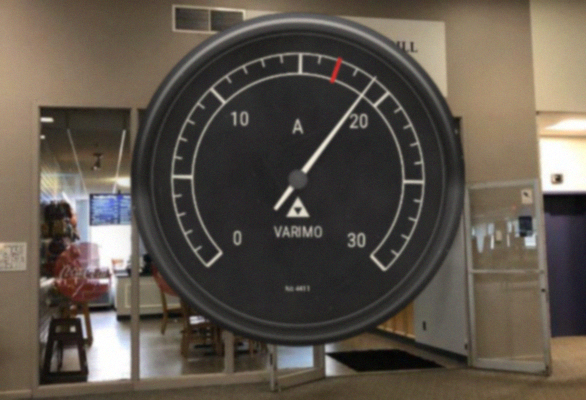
value=19 unit=A
